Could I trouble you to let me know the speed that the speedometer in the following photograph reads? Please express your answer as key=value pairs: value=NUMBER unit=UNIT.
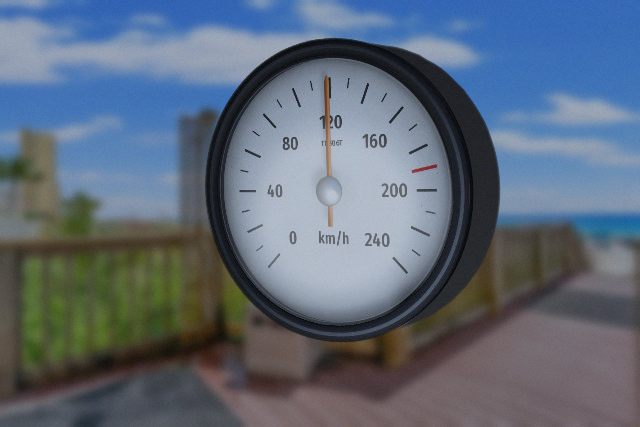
value=120 unit=km/h
